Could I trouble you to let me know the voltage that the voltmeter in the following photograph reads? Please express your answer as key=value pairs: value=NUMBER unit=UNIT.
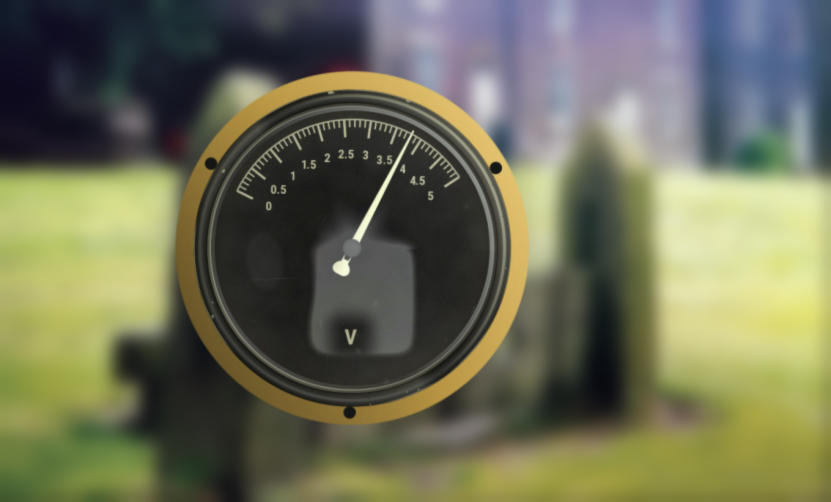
value=3.8 unit=V
